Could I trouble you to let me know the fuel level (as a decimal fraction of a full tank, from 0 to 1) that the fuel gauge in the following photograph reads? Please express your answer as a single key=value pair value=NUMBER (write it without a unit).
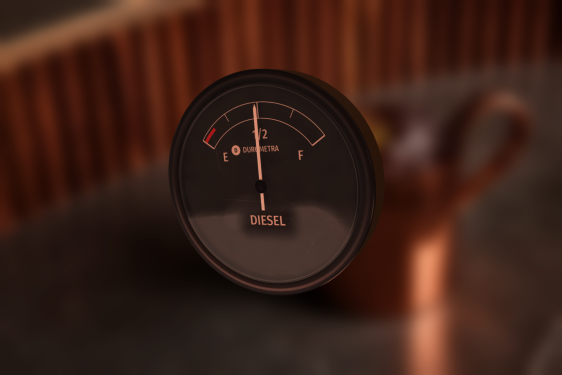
value=0.5
